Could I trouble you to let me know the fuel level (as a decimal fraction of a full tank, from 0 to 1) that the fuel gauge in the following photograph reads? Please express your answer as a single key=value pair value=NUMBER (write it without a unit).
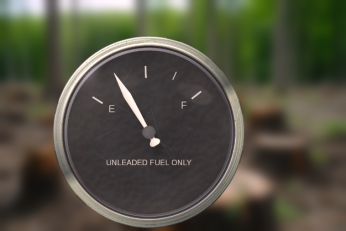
value=0.25
